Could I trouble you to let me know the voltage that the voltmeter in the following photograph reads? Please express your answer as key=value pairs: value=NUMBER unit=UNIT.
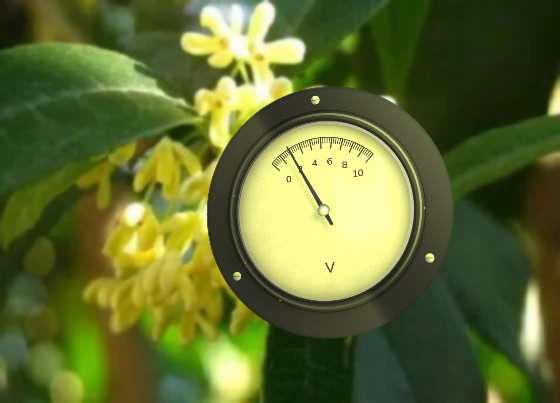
value=2 unit=V
